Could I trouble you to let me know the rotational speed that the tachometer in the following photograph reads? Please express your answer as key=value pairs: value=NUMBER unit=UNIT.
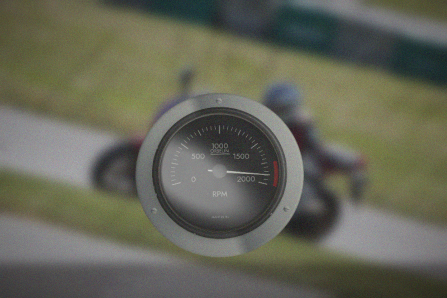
value=1900 unit=rpm
